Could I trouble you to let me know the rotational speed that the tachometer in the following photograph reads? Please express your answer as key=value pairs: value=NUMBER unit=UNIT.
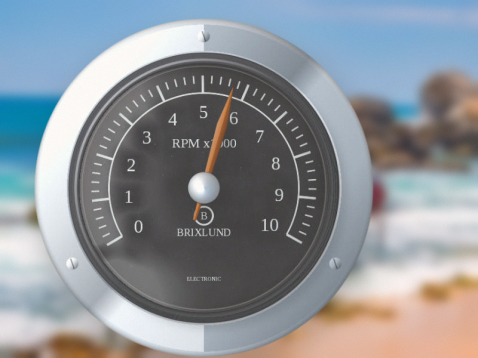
value=5700 unit=rpm
